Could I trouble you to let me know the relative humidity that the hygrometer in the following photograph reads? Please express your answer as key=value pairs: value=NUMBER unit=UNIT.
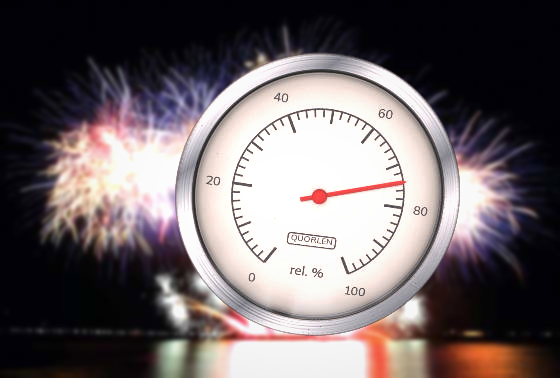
value=74 unit=%
